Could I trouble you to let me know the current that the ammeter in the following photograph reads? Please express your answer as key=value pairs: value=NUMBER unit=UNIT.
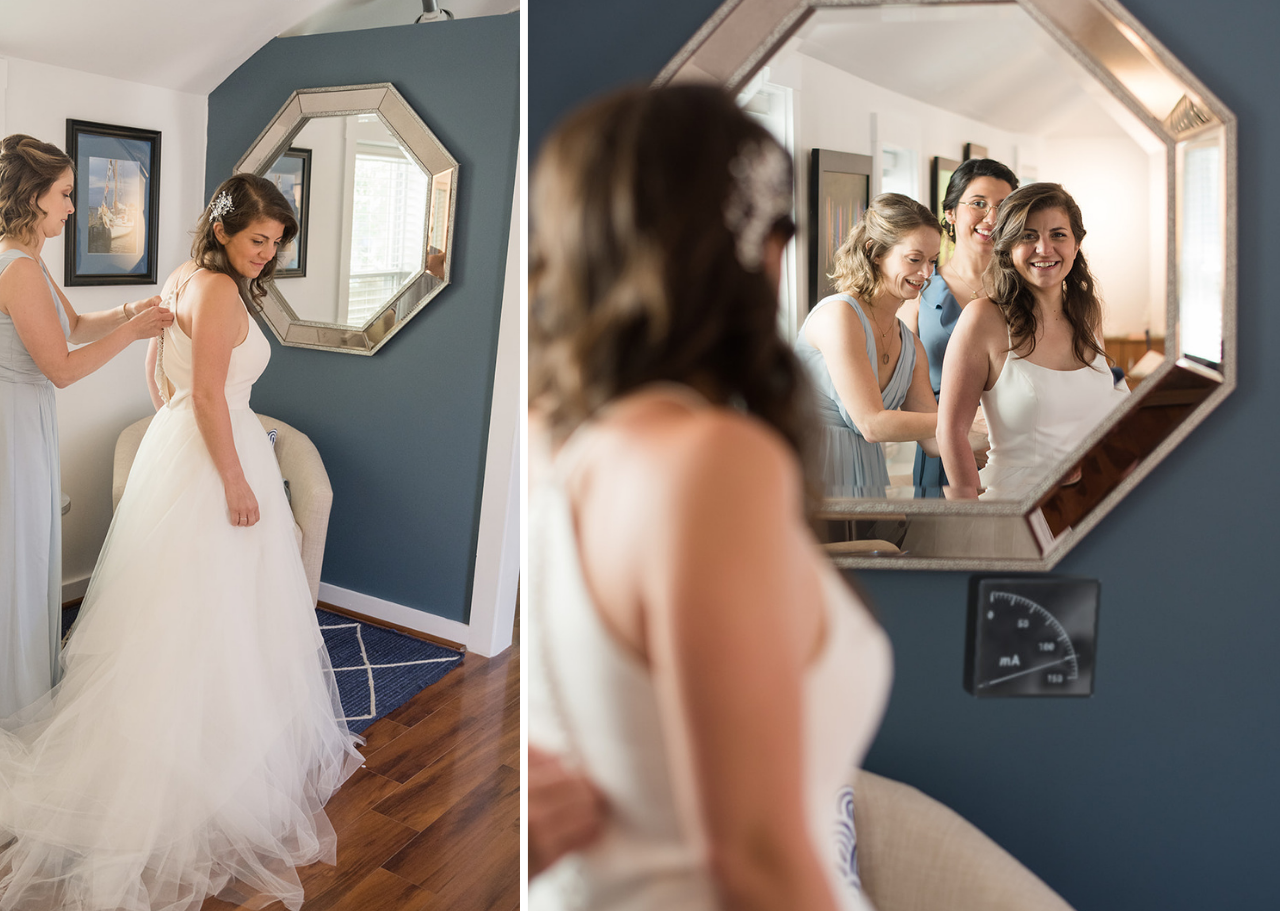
value=125 unit=mA
